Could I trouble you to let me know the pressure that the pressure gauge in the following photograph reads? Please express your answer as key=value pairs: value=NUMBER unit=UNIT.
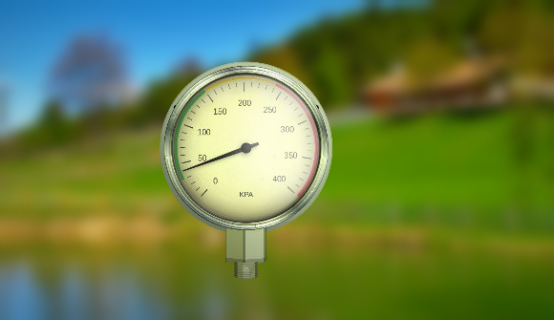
value=40 unit=kPa
